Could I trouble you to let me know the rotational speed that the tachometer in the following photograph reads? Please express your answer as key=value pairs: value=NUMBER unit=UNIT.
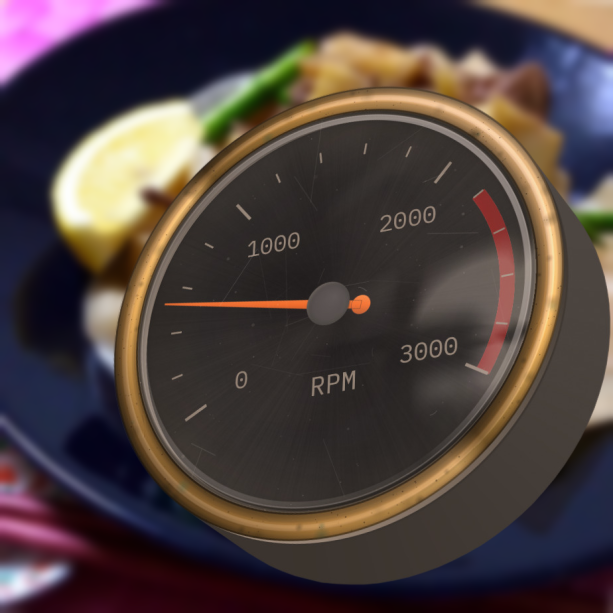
value=500 unit=rpm
